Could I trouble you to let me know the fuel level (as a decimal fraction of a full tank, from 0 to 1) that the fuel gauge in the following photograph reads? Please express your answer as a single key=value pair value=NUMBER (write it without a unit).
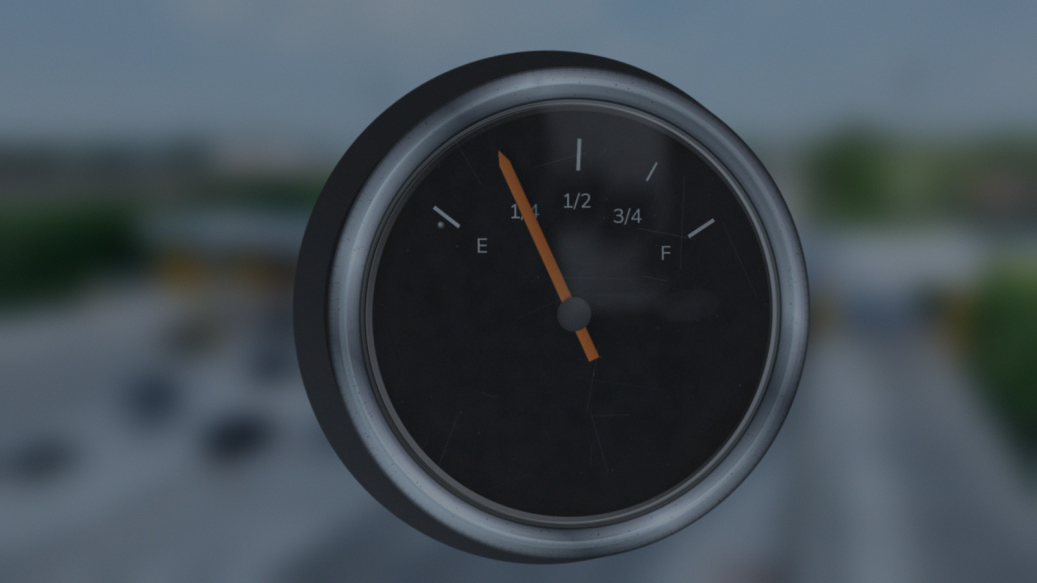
value=0.25
